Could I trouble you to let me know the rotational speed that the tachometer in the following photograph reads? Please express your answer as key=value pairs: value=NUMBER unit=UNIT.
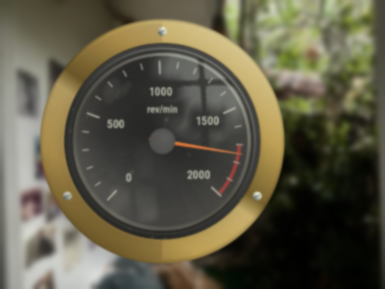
value=1750 unit=rpm
